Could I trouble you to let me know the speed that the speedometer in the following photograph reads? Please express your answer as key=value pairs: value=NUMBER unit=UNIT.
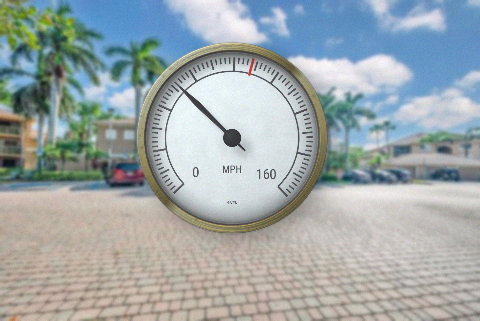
value=52 unit=mph
